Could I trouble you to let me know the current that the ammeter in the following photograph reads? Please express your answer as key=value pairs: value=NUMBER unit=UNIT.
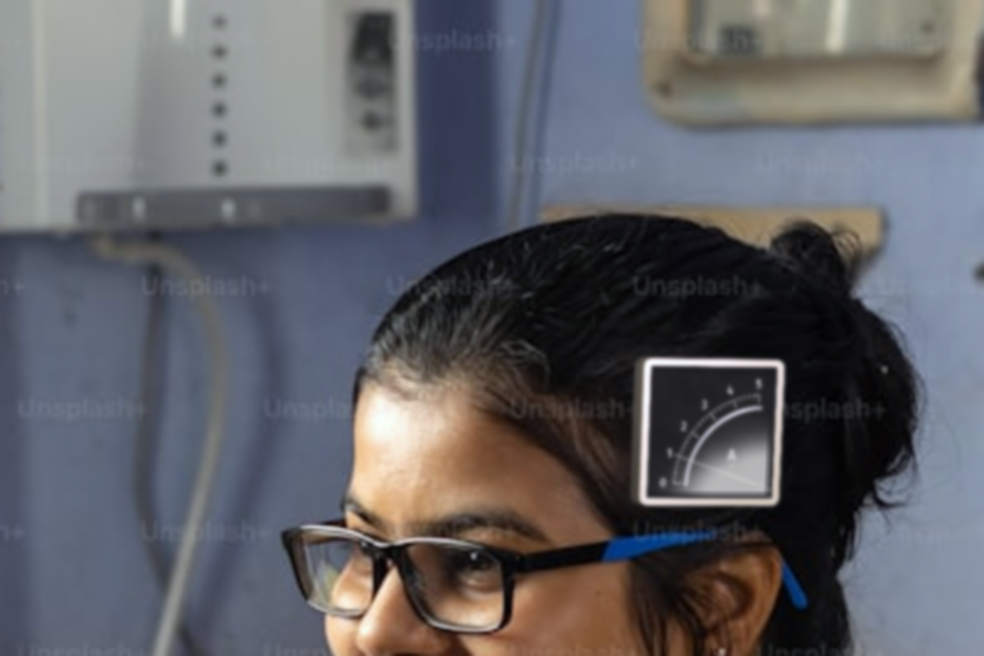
value=1 unit=A
